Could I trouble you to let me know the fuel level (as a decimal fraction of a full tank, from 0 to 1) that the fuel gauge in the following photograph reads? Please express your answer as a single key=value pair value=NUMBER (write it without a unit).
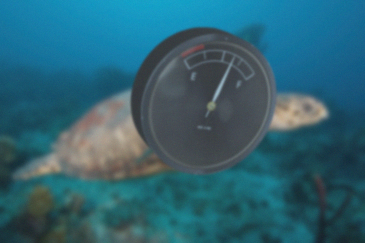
value=0.625
